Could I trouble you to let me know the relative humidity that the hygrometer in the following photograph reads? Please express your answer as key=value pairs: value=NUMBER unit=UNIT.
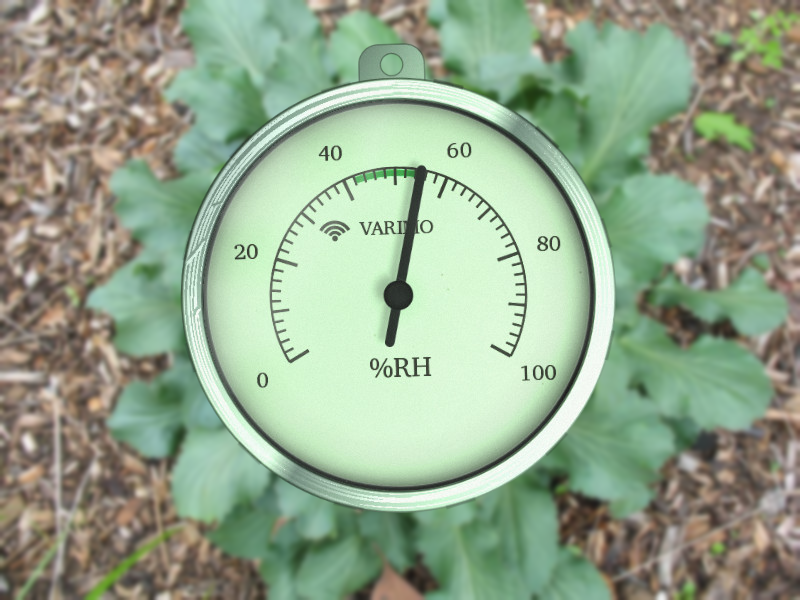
value=55 unit=%
